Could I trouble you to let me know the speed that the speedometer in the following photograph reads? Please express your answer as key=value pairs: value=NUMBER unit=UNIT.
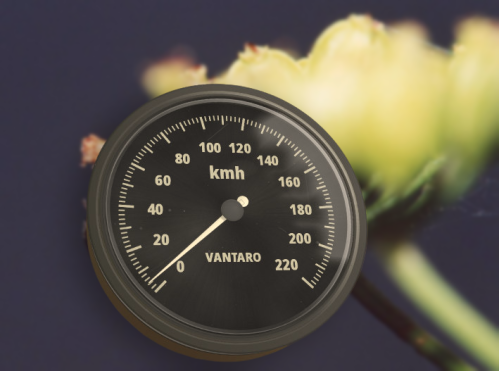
value=4 unit=km/h
